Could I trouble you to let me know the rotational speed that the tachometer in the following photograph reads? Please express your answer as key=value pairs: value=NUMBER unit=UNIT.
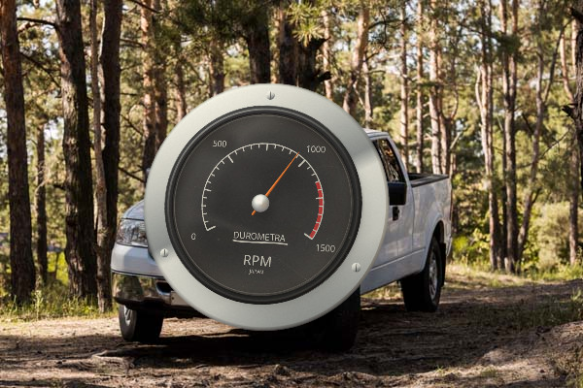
value=950 unit=rpm
